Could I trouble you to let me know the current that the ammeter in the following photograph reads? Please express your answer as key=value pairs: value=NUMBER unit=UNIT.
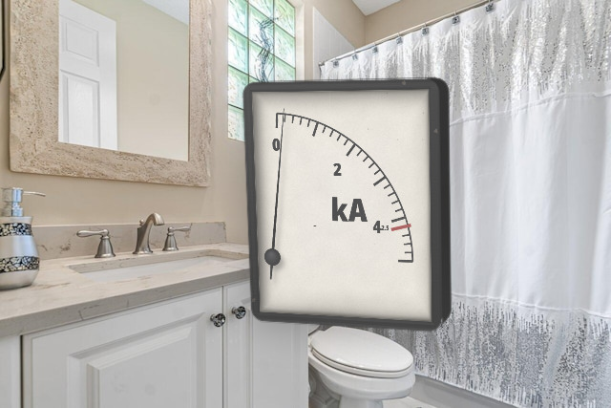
value=0.2 unit=kA
